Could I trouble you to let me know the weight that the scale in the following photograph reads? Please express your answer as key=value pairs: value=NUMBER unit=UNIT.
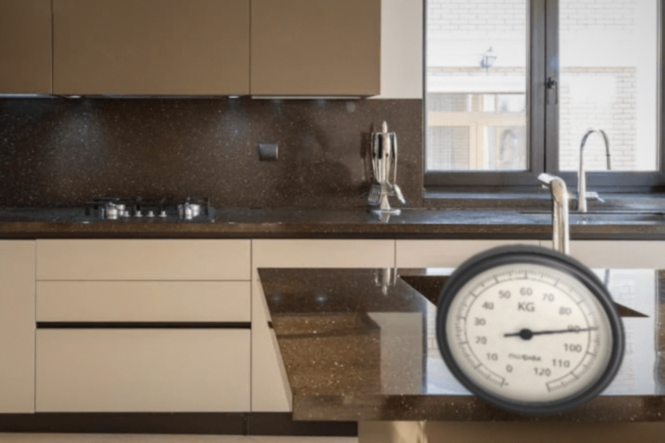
value=90 unit=kg
